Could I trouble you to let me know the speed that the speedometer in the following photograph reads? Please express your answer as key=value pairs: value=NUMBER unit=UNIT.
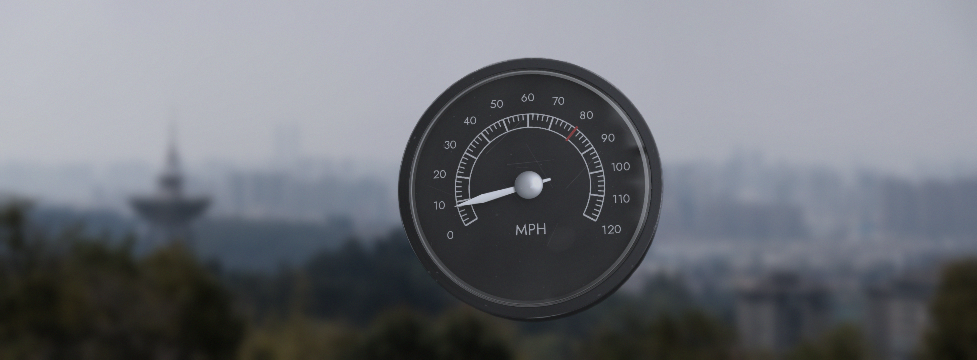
value=8 unit=mph
